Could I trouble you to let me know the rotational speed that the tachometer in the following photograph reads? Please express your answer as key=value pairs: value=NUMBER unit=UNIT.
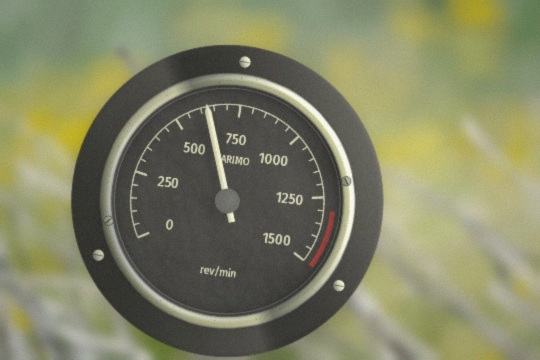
value=625 unit=rpm
